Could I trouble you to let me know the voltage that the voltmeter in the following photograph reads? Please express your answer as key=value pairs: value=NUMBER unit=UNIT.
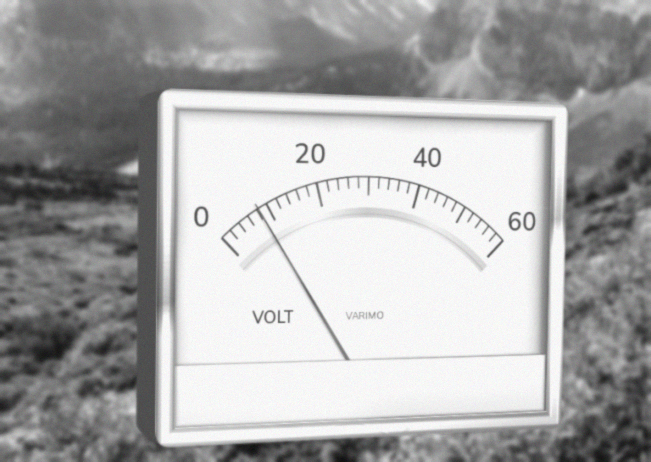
value=8 unit=V
